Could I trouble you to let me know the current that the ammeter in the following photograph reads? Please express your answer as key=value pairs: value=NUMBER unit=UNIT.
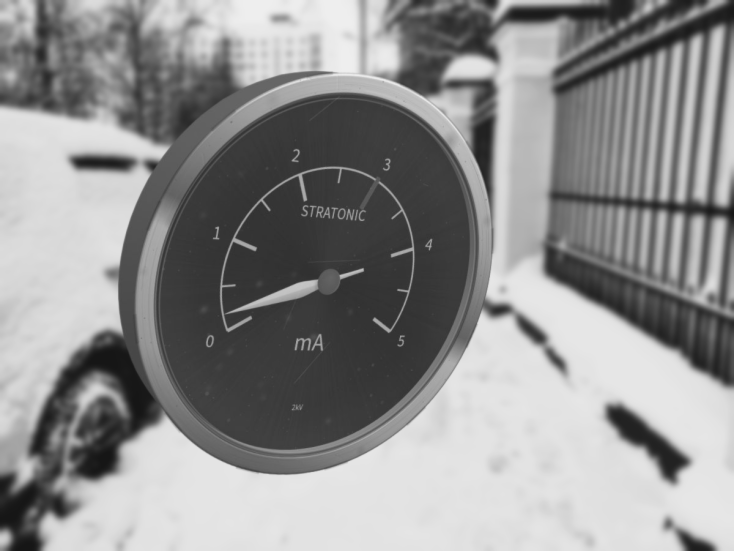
value=0.25 unit=mA
